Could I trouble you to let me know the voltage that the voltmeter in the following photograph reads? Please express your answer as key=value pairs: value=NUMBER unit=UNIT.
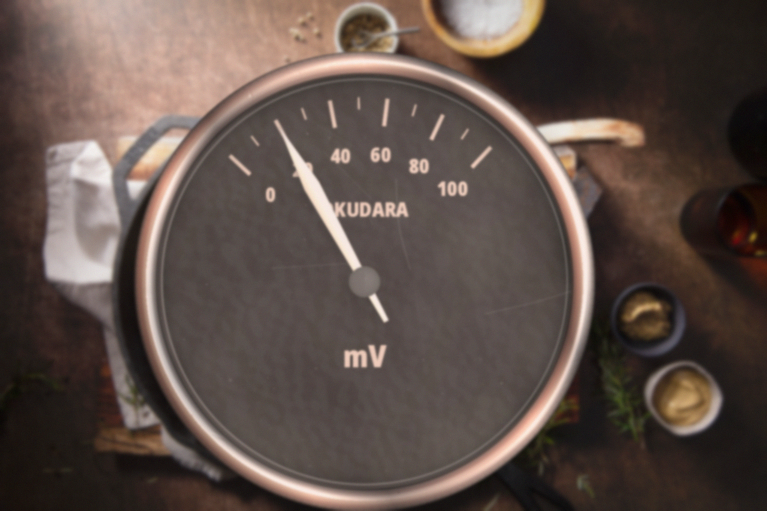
value=20 unit=mV
